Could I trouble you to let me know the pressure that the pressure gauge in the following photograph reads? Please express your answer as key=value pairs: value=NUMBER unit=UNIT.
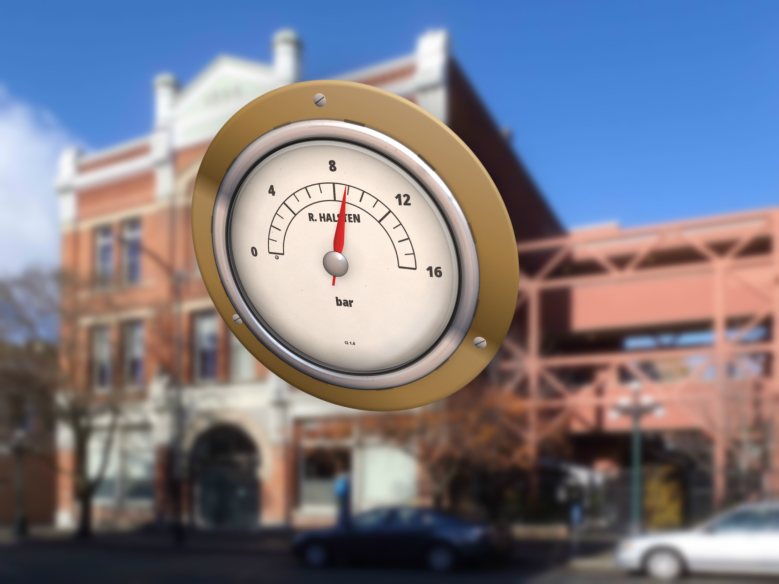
value=9 unit=bar
